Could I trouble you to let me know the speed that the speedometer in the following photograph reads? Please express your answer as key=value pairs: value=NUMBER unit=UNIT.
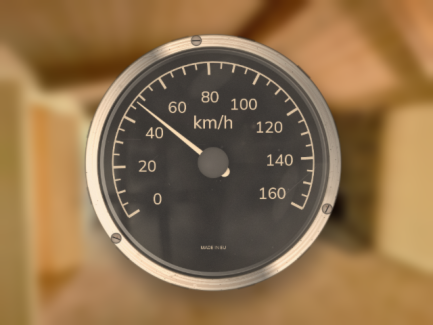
value=47.5 unit=km/h
